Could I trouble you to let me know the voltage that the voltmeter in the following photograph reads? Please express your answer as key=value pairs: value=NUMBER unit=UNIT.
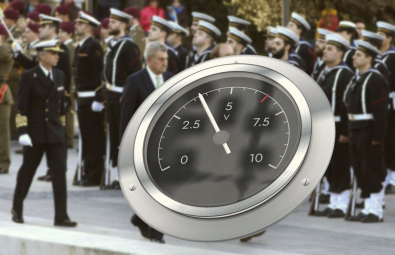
value=3.75 unit=V
